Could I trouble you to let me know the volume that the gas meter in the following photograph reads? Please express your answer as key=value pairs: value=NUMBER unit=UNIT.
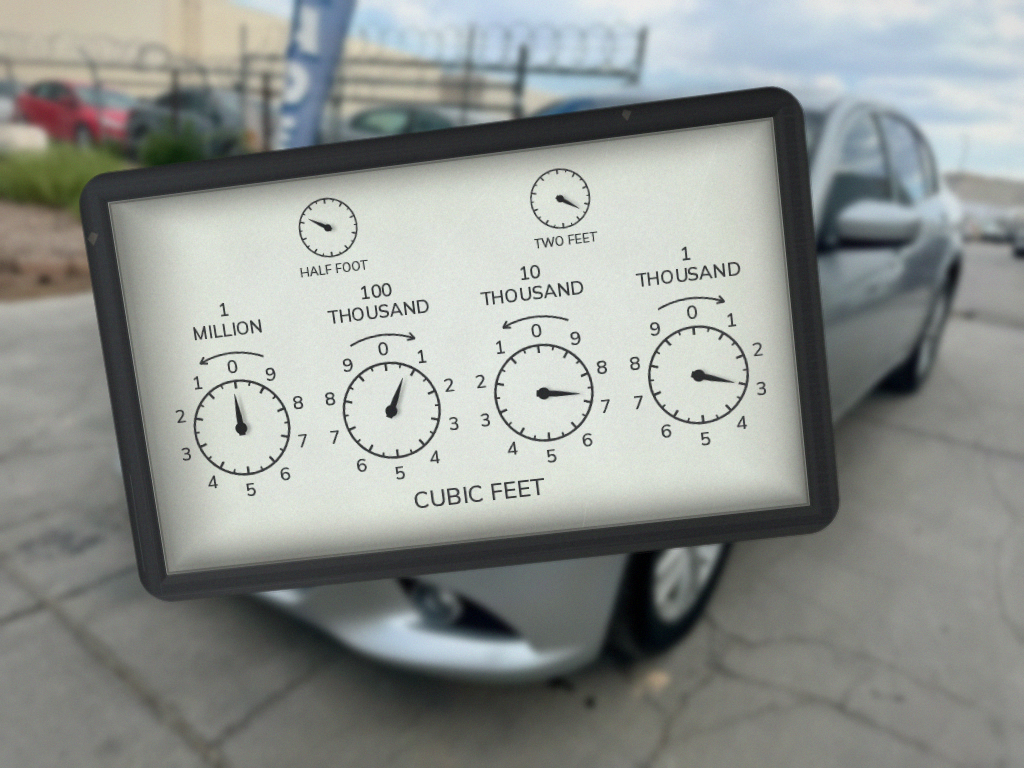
value=7300 unit=ft³
